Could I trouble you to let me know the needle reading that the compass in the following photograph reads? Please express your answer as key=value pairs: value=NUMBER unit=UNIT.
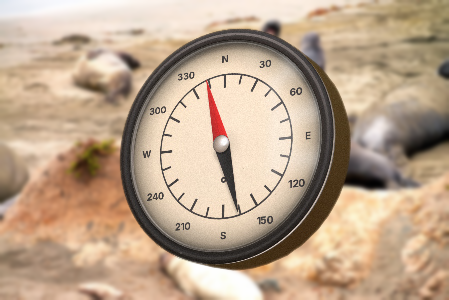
value=345 unit=°
